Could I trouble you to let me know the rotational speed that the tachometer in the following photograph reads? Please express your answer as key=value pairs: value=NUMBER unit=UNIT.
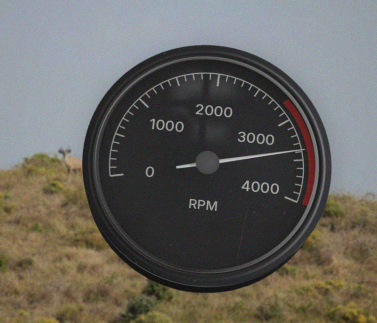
value=3400 unit=rpm
